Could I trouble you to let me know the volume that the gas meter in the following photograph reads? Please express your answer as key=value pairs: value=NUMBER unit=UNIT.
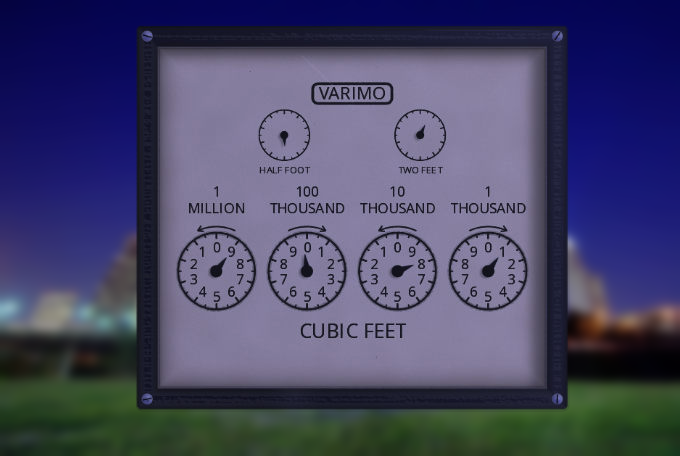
value=898100 unit=ft³
